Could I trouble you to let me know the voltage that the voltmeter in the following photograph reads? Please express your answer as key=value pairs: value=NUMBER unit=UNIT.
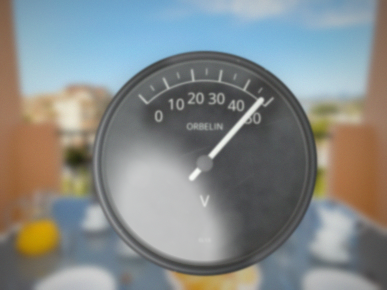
value=47.5 unit=V
